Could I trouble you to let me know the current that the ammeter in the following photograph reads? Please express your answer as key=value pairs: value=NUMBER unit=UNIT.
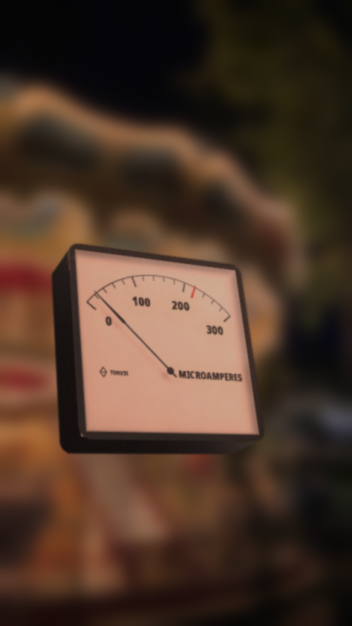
value=20 unit=µA
